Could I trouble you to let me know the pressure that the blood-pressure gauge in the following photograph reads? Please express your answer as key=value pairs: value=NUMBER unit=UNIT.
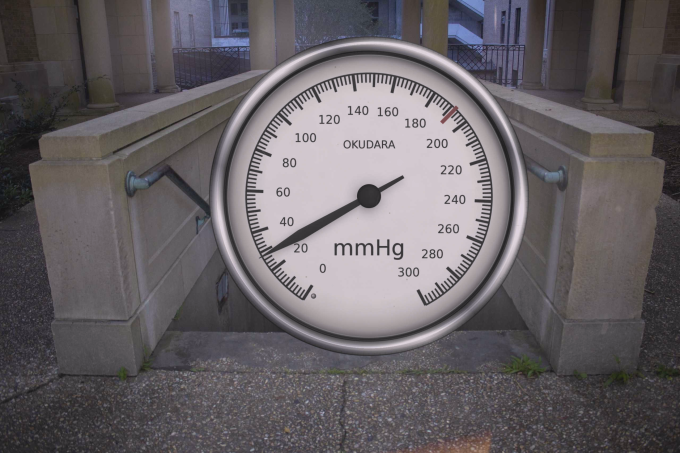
value=28 unit=mmHg
